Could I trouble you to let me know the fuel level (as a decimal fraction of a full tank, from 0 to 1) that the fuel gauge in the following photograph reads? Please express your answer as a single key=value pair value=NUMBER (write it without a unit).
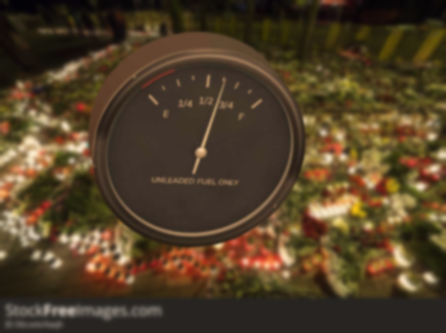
value=0.625
